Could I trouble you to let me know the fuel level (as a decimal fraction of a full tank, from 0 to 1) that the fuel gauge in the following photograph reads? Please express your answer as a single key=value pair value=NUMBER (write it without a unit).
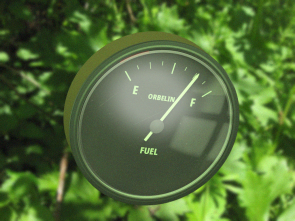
value=0.75
